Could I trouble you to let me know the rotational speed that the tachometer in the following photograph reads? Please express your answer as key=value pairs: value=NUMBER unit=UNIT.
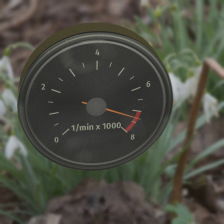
value=7250 unit=rpm
